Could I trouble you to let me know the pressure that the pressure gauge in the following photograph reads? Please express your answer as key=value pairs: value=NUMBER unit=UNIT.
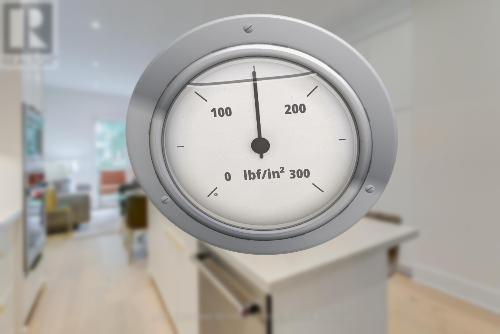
value=150 unit=psi
